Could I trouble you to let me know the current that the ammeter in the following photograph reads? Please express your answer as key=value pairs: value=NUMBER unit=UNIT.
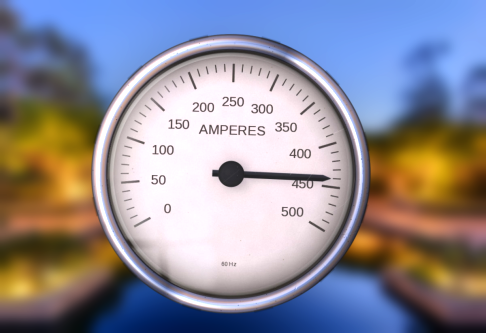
value=440 unit=A
